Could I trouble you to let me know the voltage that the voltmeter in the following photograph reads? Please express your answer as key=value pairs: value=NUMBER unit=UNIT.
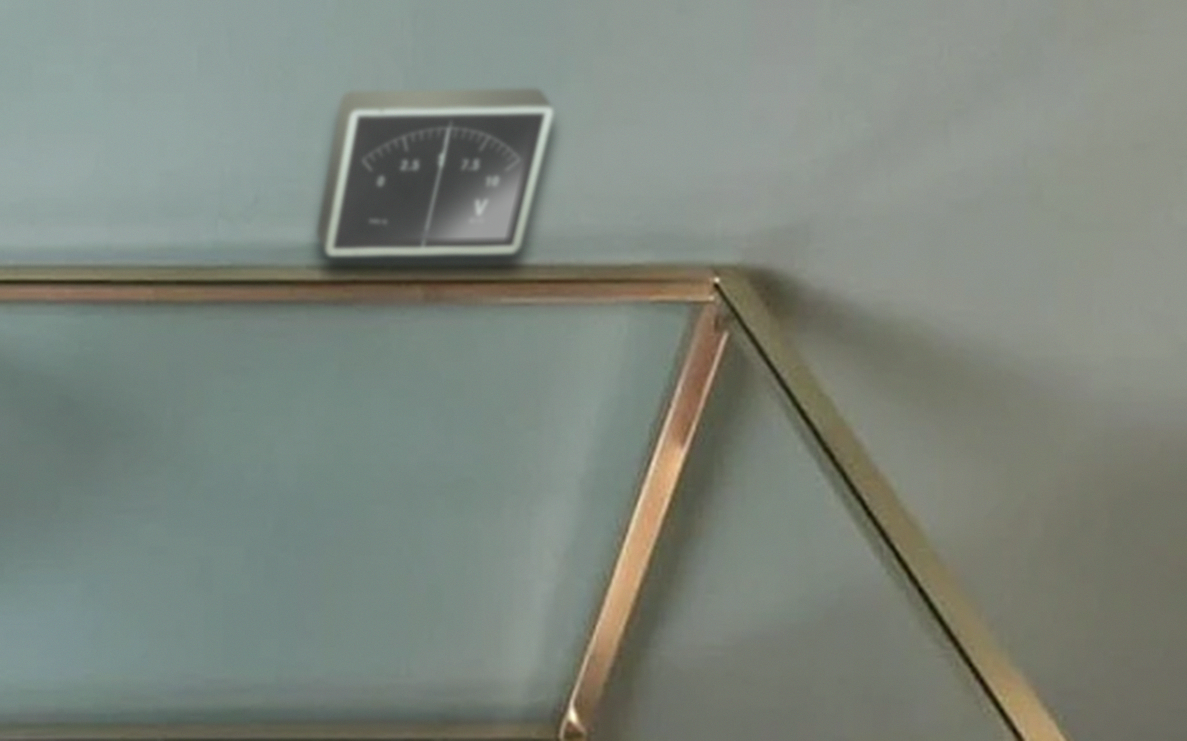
value=5 unit=V
